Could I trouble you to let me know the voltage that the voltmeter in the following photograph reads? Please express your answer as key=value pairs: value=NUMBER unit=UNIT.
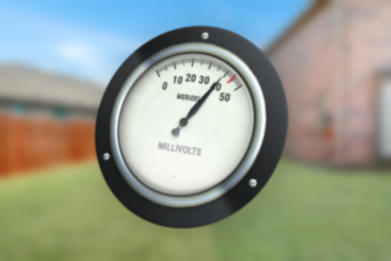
value=40 unit=mV
